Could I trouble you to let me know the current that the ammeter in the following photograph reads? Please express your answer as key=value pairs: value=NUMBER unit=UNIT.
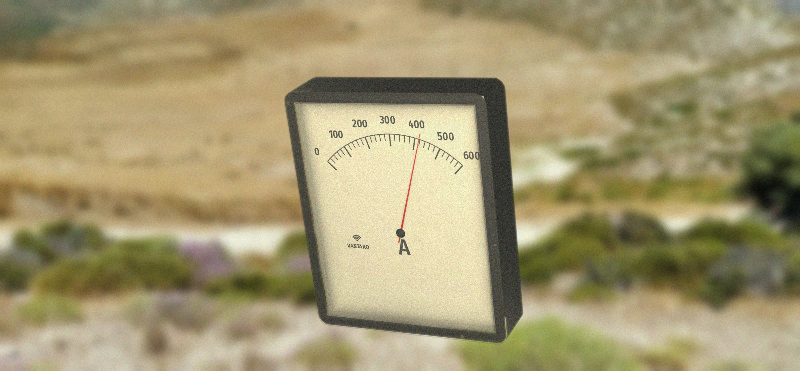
value=420 unit=A
